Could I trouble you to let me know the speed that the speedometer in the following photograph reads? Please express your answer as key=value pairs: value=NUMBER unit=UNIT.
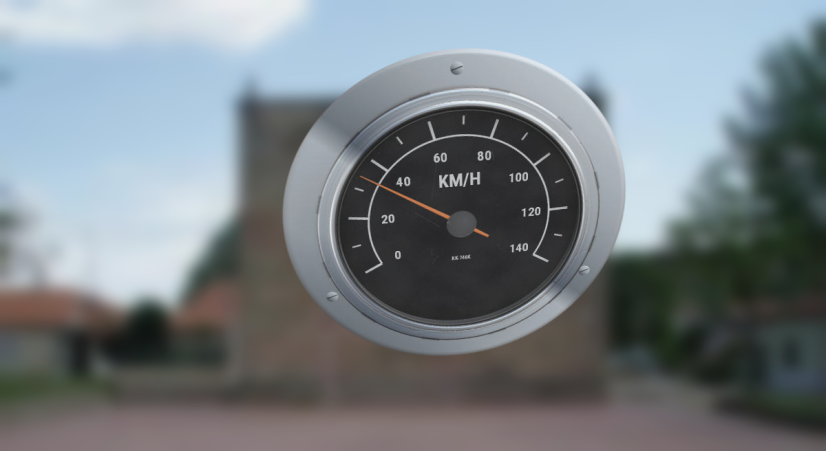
value=35 unit=km/h
